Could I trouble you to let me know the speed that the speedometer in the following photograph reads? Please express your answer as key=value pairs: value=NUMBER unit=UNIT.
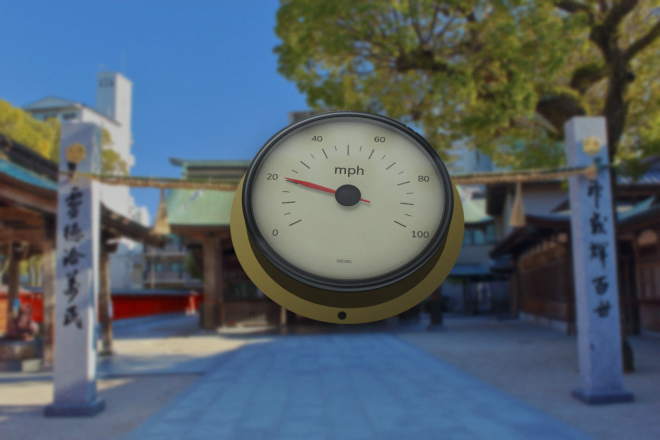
value=20 unit=mph
